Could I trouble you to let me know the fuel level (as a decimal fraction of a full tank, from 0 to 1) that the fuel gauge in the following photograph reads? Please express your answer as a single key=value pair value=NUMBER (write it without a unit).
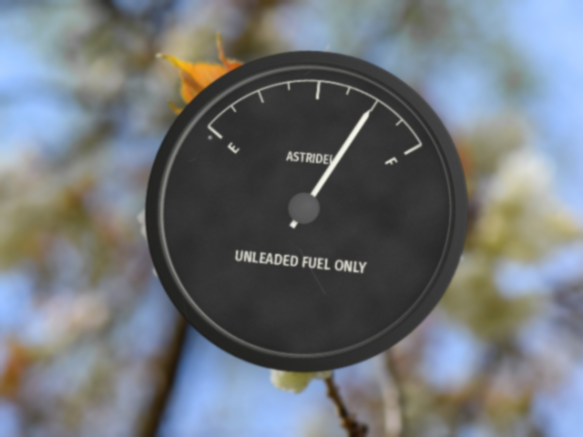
value=0.75
